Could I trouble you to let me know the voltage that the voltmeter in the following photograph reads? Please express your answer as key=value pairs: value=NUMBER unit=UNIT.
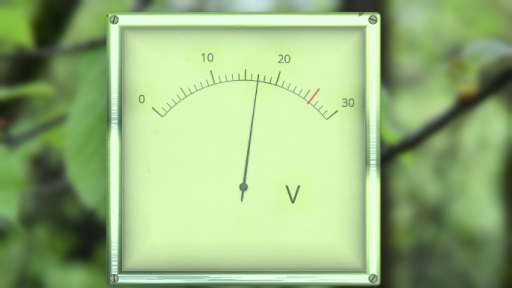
value=17 unit=V
